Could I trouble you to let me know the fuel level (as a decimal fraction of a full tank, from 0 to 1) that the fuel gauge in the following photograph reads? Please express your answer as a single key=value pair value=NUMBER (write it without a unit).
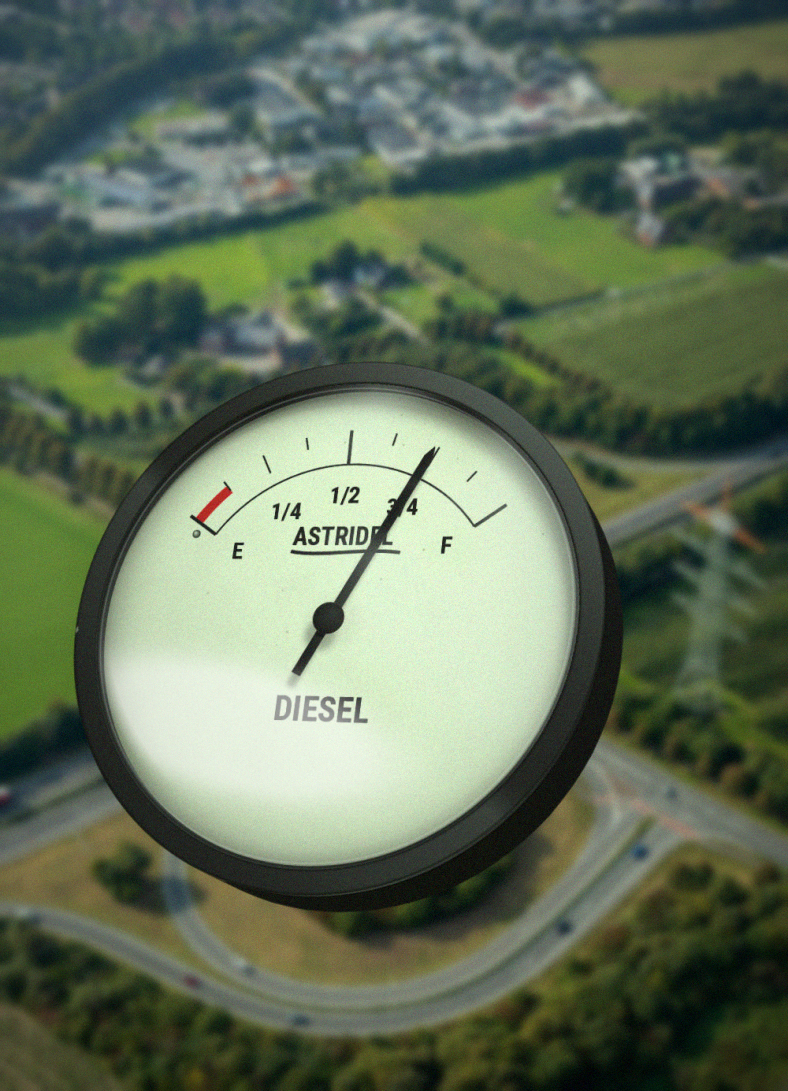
value=0.75
